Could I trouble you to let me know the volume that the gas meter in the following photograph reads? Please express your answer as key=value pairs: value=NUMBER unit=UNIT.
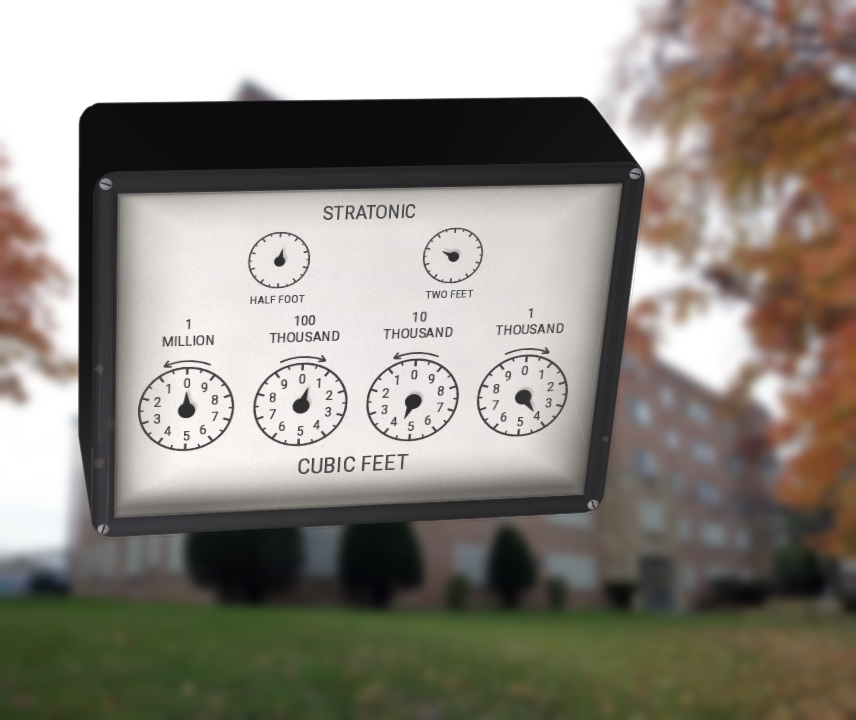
value=4400 unit=ft³
